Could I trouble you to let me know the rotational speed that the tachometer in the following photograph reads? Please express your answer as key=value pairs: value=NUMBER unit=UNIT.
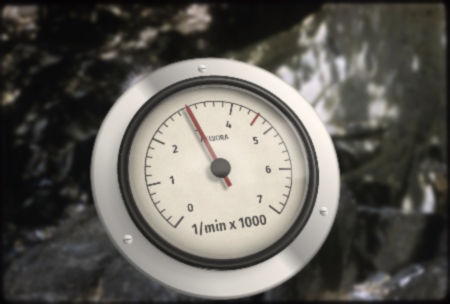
value=3000 unit=rpm
